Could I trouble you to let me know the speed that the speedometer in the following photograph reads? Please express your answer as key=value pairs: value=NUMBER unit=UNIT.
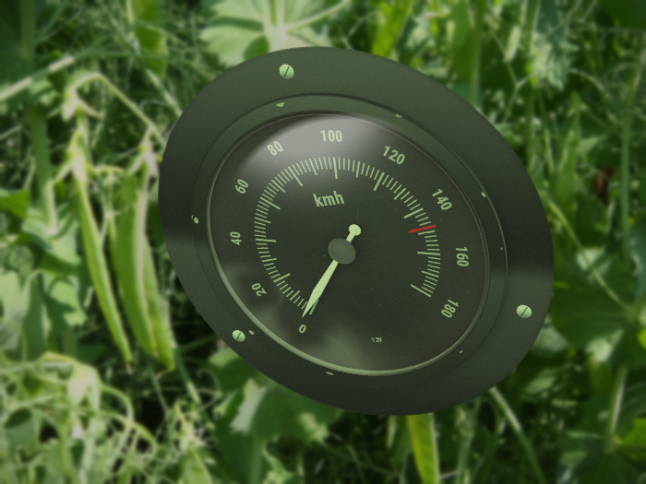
value=2 unit=km/h
